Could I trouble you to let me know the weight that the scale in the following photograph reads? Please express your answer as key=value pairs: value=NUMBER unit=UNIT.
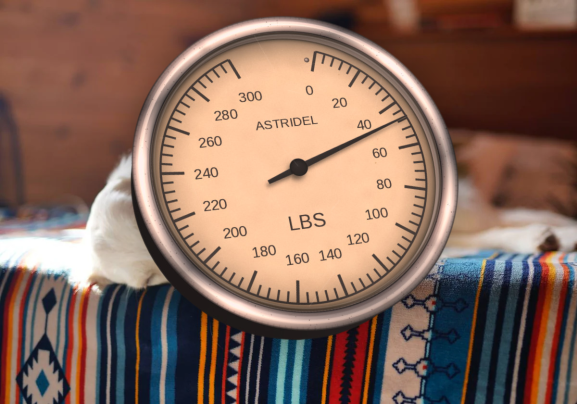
value=48 unit=lb
